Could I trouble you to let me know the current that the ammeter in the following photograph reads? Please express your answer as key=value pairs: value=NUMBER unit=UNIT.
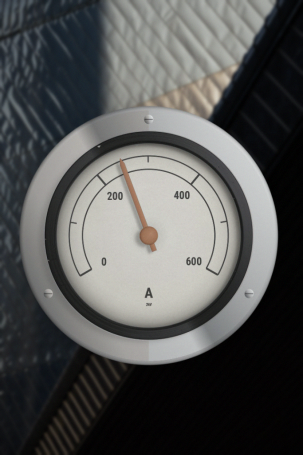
value=250 unit=A
